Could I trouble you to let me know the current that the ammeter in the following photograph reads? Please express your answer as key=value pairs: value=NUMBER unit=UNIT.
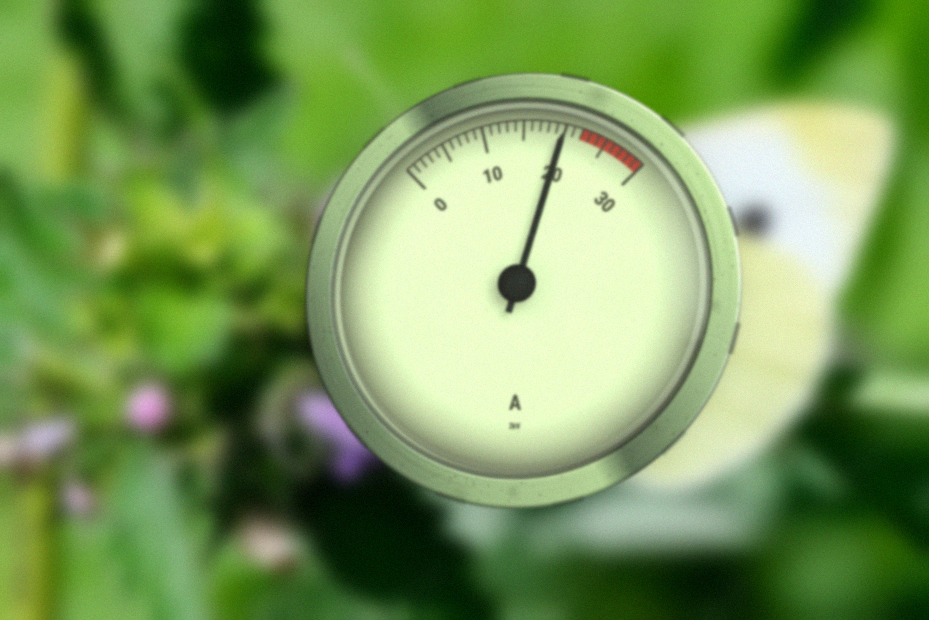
value=20 unit=A
